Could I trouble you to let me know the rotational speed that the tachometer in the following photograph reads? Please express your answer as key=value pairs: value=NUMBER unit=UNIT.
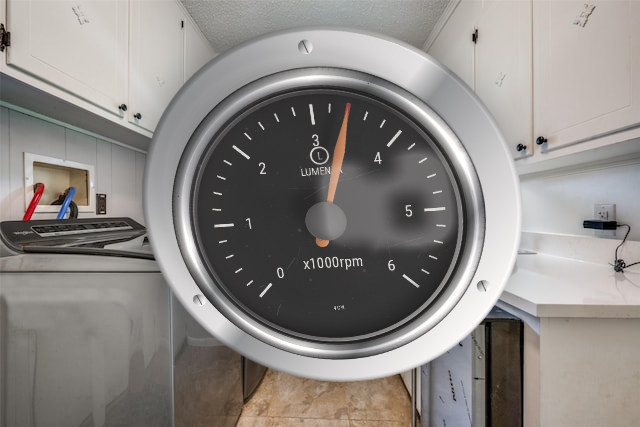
value=3400 unit=rpm
